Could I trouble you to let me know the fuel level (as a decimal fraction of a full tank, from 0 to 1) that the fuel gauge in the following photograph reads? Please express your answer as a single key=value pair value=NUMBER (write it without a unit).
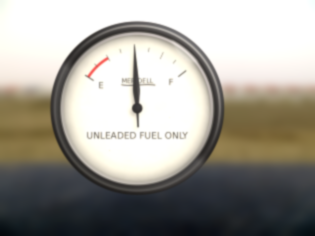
value=0.5
